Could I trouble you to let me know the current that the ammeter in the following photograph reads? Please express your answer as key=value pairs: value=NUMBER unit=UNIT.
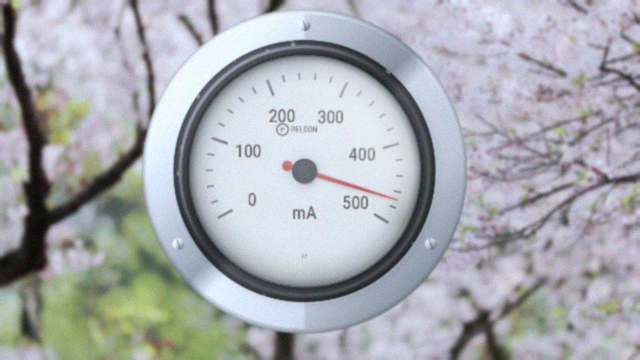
value=470 unit=mA
